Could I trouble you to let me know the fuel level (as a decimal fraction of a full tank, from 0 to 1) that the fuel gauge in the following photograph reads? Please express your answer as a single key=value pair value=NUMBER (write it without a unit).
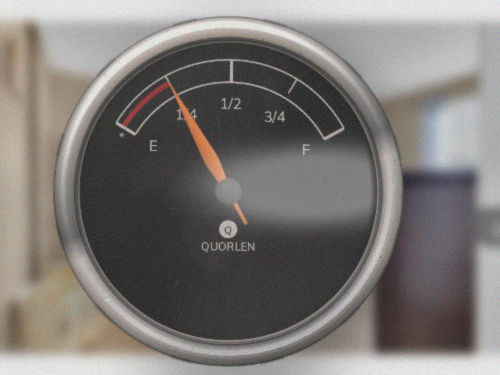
value=0.25
